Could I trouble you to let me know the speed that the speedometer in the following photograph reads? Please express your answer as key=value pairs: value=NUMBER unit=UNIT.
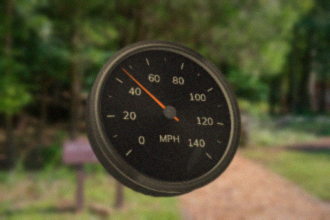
value=45 unit=mph
